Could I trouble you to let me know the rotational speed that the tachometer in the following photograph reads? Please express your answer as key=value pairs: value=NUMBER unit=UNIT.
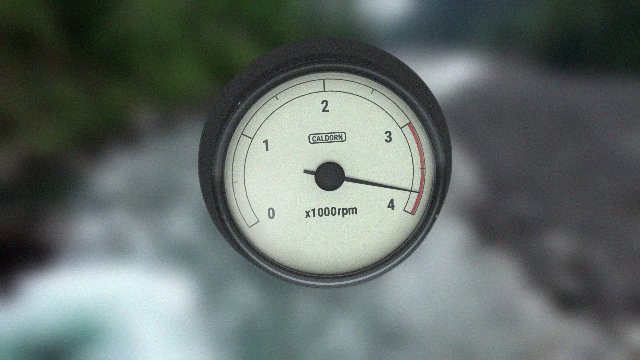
value=3750 unit=rpm
